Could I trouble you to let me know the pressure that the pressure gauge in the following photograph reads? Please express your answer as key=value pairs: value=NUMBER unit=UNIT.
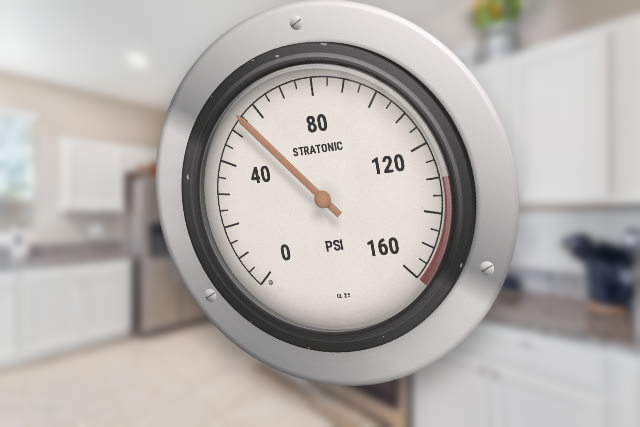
value=55 unit=psi
